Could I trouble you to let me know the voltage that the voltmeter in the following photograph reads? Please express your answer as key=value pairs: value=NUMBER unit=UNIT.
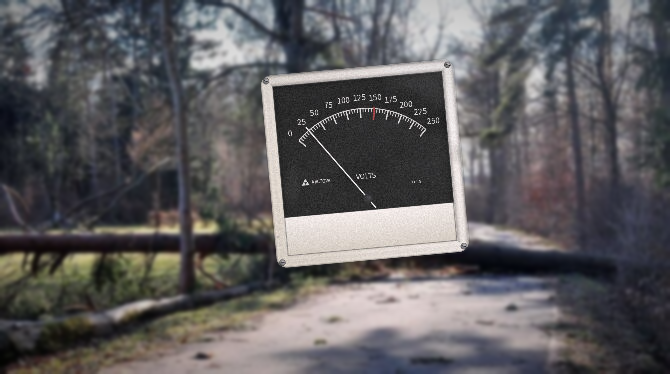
value=25 unit=V
